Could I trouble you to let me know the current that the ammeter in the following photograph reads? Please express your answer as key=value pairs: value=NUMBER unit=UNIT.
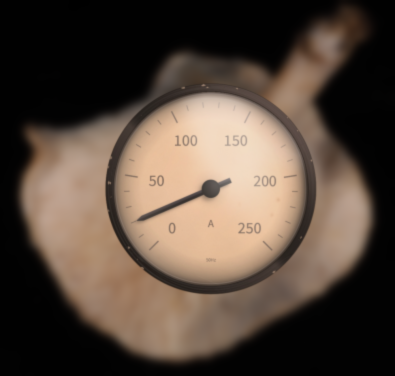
value=20 unit=A
